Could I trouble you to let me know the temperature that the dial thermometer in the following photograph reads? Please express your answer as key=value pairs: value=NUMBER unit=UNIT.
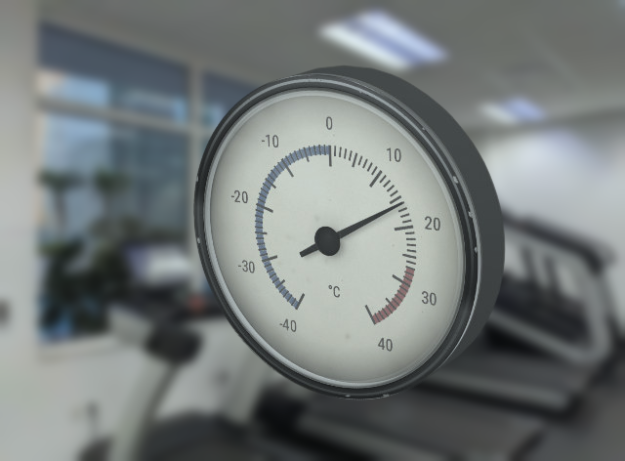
value=16 unit=°C
